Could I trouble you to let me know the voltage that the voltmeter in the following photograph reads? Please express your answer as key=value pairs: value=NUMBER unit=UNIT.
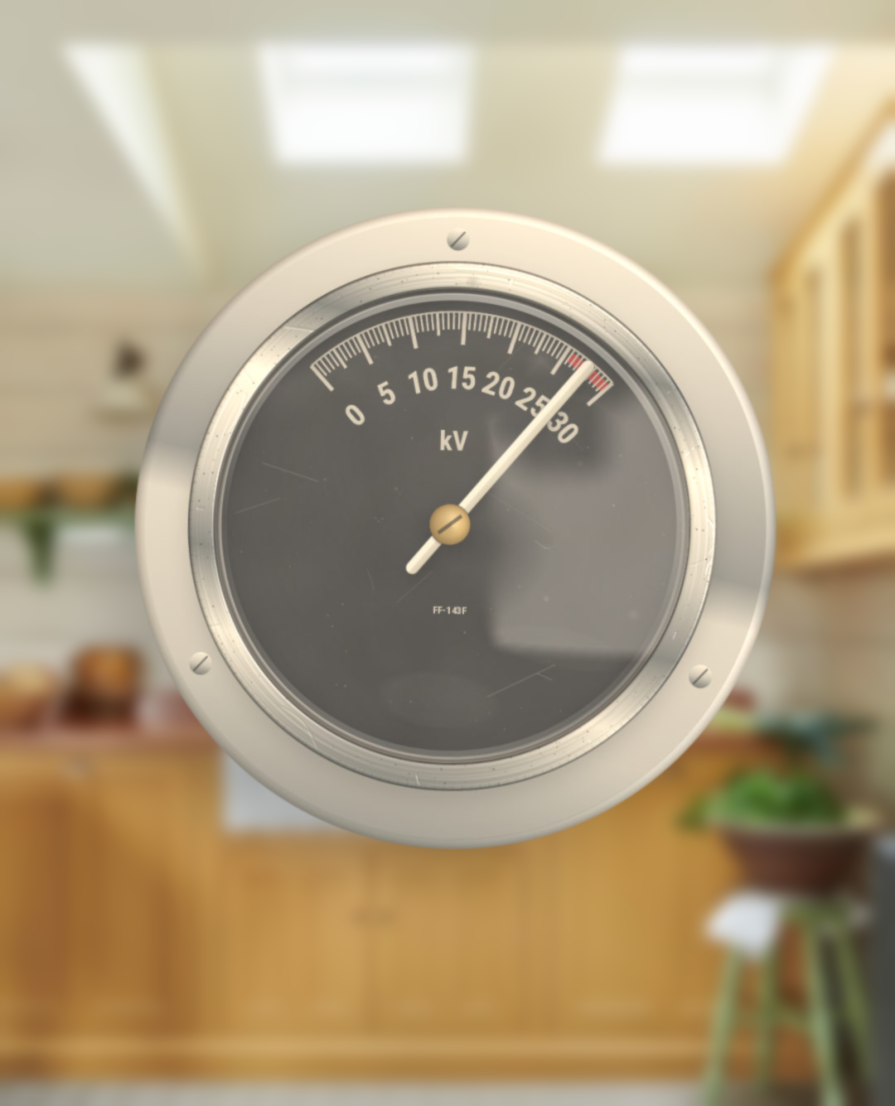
value=27.5 unit=kV
